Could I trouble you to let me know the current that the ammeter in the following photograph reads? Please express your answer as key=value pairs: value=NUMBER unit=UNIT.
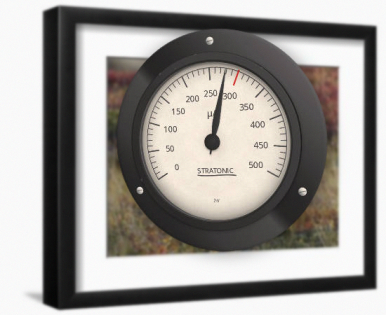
value=280 unit=µA
